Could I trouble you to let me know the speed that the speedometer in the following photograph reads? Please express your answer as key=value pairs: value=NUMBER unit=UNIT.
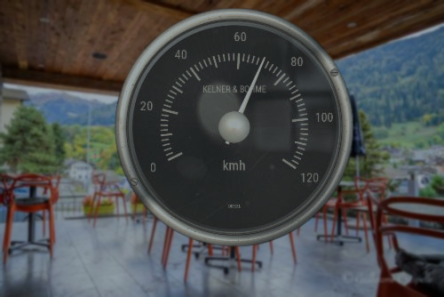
value=70 unit=km/h
